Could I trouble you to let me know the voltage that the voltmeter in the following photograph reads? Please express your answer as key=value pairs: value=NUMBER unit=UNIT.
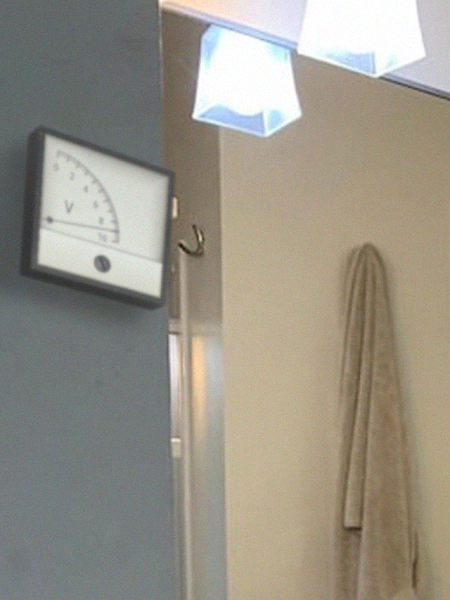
value=9 unit=V
